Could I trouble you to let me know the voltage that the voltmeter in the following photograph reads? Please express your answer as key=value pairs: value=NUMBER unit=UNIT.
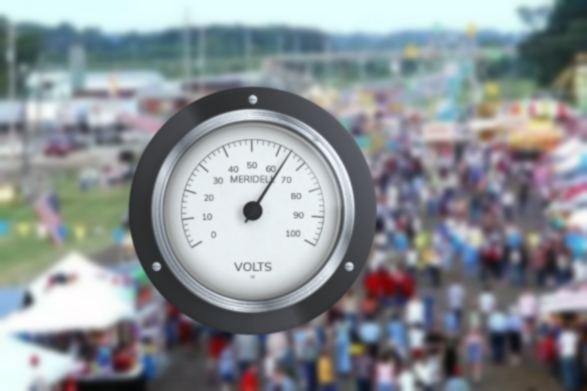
value=64 unit=V
